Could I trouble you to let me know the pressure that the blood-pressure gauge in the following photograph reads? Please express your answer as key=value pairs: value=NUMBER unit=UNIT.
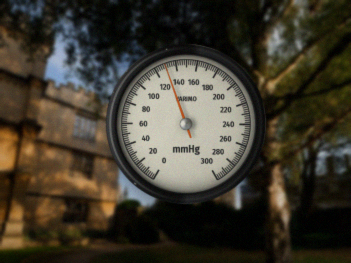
value=130 unit=mmHg
